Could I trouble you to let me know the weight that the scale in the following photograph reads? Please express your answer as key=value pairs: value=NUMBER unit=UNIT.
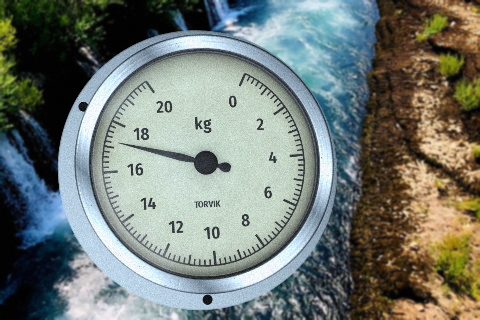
value=17.2 unit=kg
